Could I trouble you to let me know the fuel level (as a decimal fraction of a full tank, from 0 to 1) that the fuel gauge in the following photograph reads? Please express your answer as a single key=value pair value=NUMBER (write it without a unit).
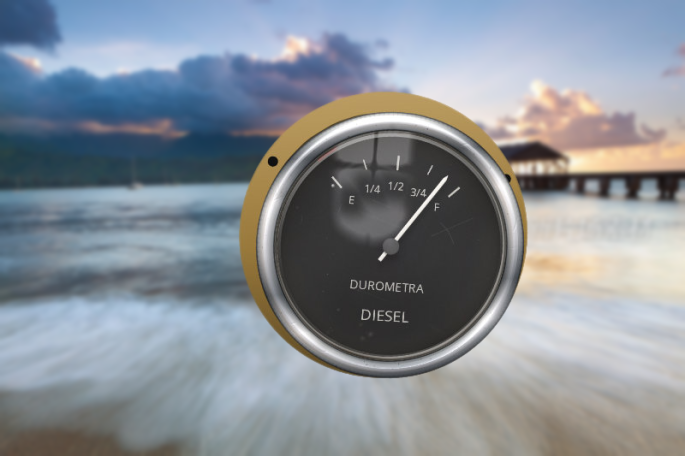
value=0.875
